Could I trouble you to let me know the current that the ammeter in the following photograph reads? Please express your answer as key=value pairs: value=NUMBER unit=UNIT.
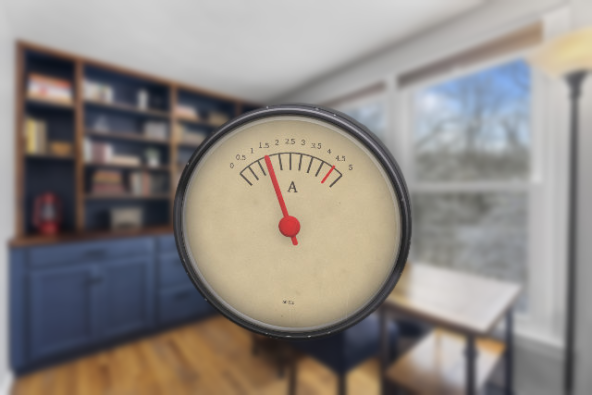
value=1.5 unit=A
